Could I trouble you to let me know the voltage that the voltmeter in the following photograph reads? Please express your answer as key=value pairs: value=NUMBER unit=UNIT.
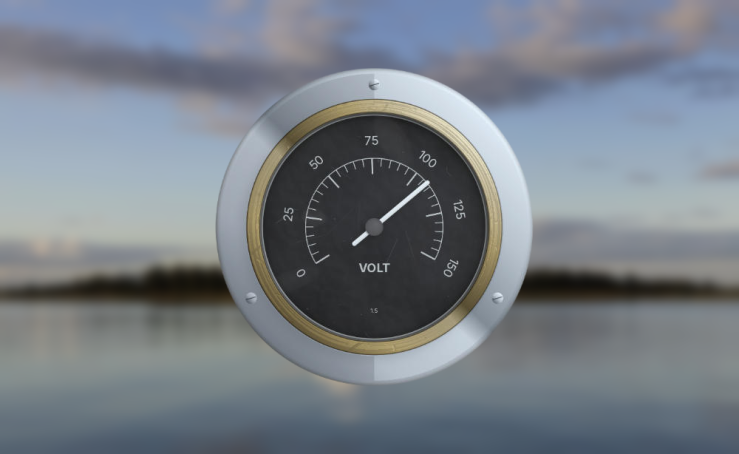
value=107.5 unit=V
